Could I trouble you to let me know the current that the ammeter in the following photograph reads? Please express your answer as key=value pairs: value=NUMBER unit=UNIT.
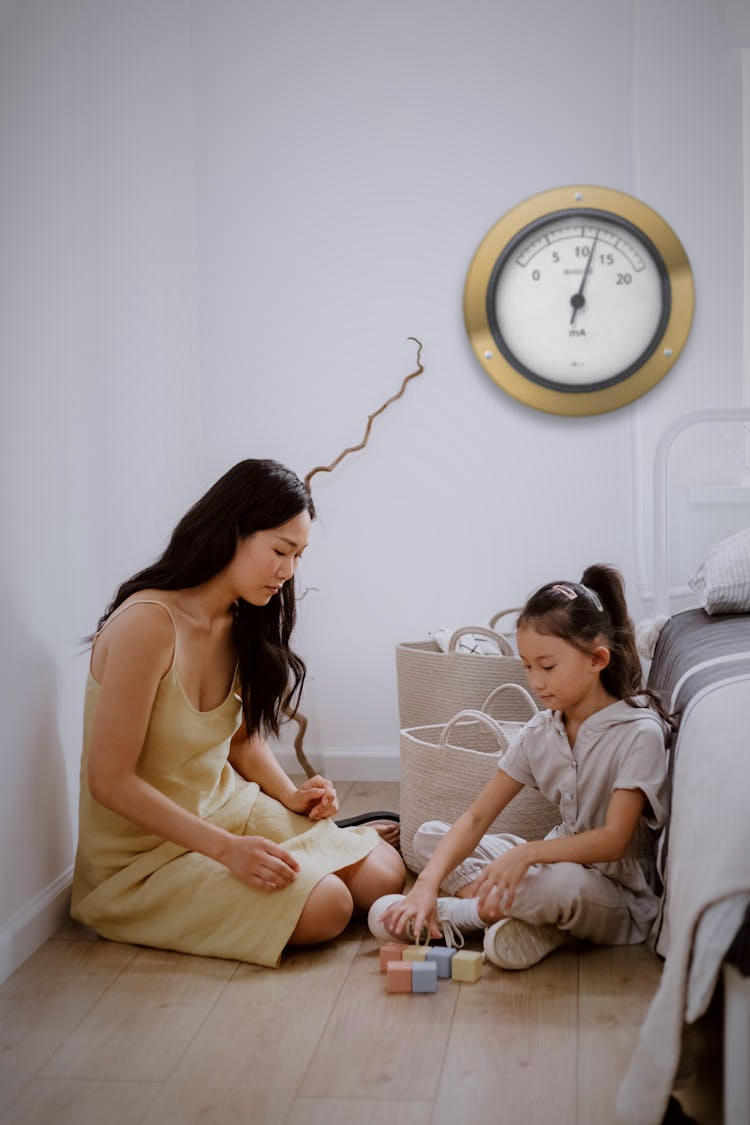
value=12 unit=mA
